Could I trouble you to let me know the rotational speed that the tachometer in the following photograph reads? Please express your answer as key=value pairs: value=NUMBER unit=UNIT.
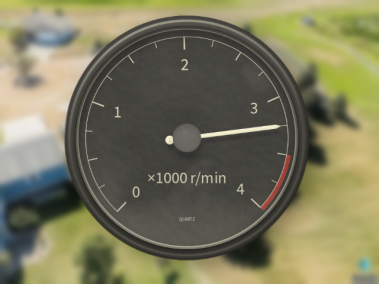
value=3250 unit=rpm
